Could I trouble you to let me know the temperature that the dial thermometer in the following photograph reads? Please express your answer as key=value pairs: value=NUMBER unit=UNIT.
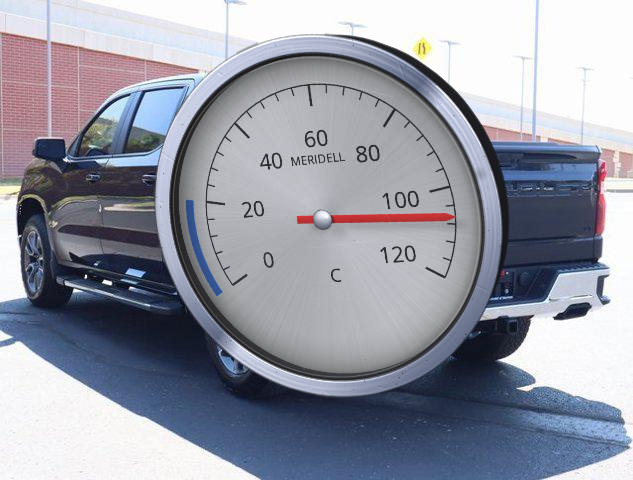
value=106 unit=°C
